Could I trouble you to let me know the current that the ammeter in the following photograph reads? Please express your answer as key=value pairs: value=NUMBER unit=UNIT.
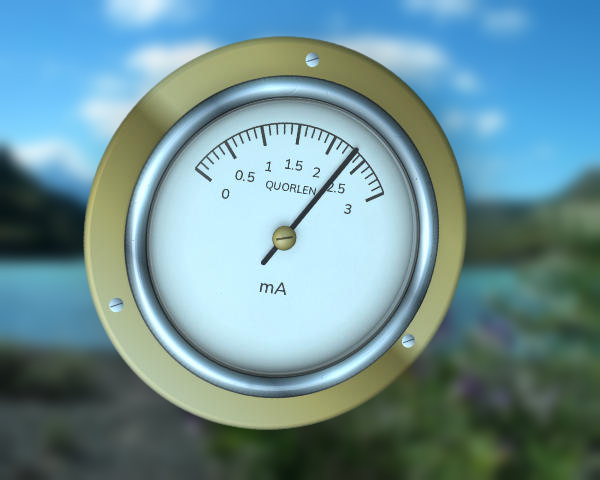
value=2.3 unit=mA
